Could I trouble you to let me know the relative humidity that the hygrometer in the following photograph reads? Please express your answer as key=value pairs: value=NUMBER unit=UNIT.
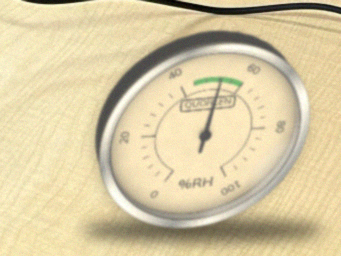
value=52 unit=%
